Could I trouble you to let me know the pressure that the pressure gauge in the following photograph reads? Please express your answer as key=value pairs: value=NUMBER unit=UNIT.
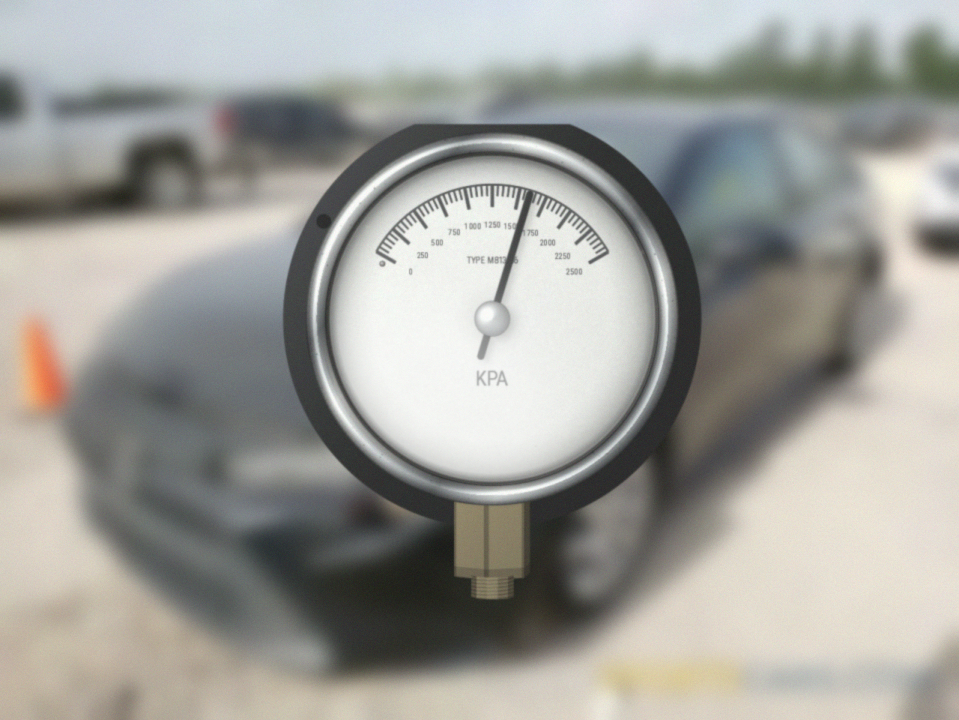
value=1600 unit=kPa
